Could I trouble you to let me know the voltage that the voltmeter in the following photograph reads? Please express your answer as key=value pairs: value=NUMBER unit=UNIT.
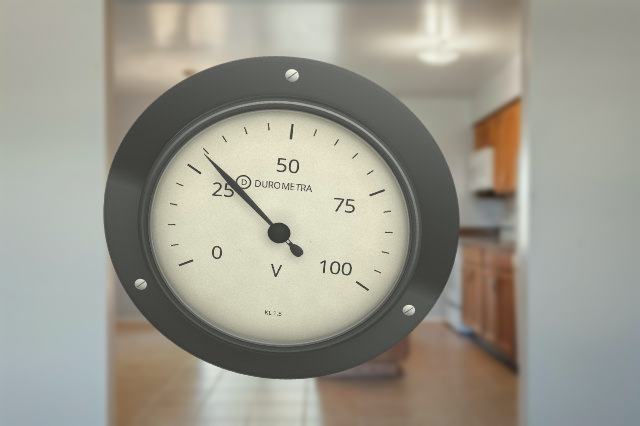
value=30 unit=V
